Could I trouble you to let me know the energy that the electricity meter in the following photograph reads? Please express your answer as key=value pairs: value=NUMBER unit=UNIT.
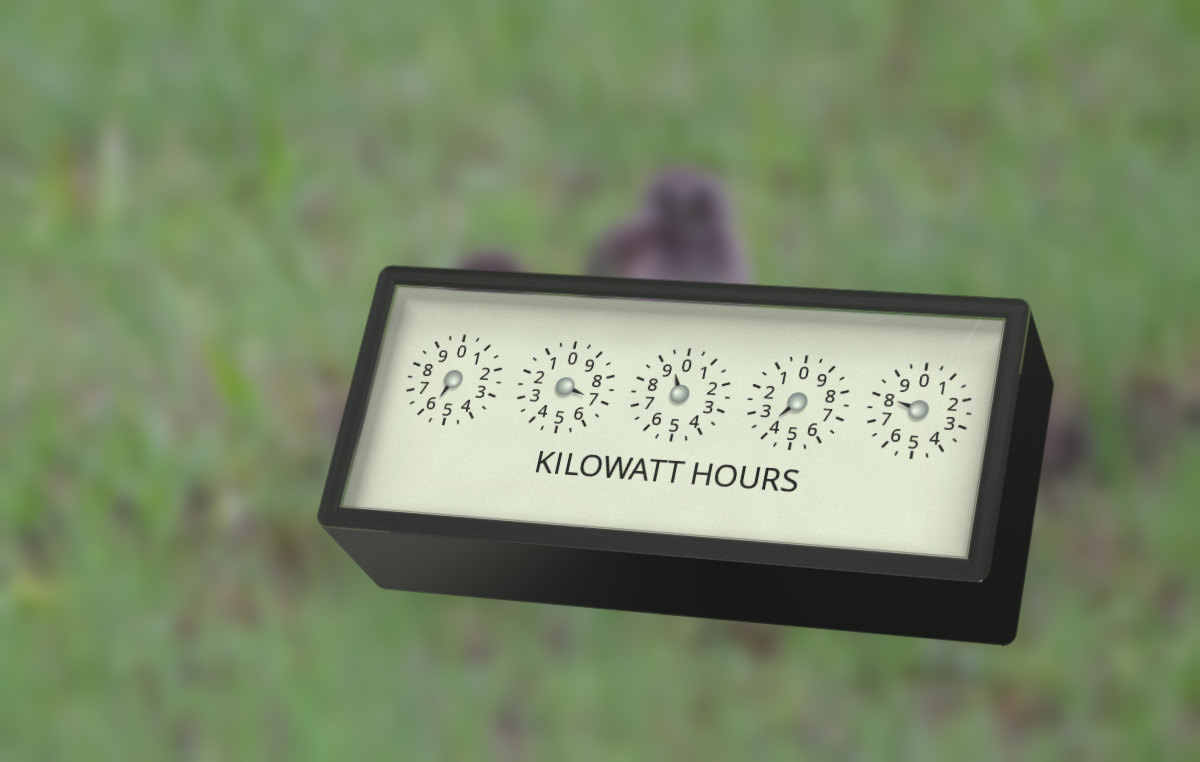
value=56938 unit=kWh
